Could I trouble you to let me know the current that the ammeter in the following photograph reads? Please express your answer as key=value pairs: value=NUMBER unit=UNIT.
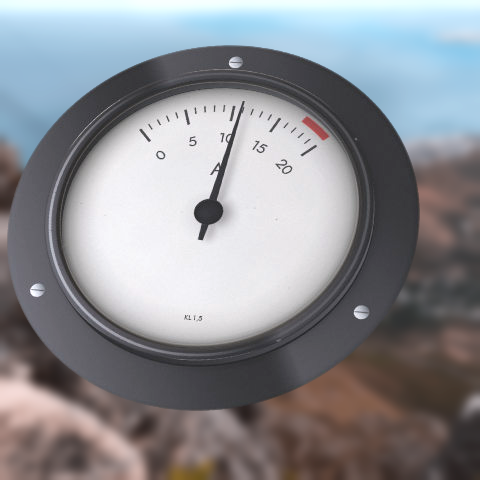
value=11 unit=A
